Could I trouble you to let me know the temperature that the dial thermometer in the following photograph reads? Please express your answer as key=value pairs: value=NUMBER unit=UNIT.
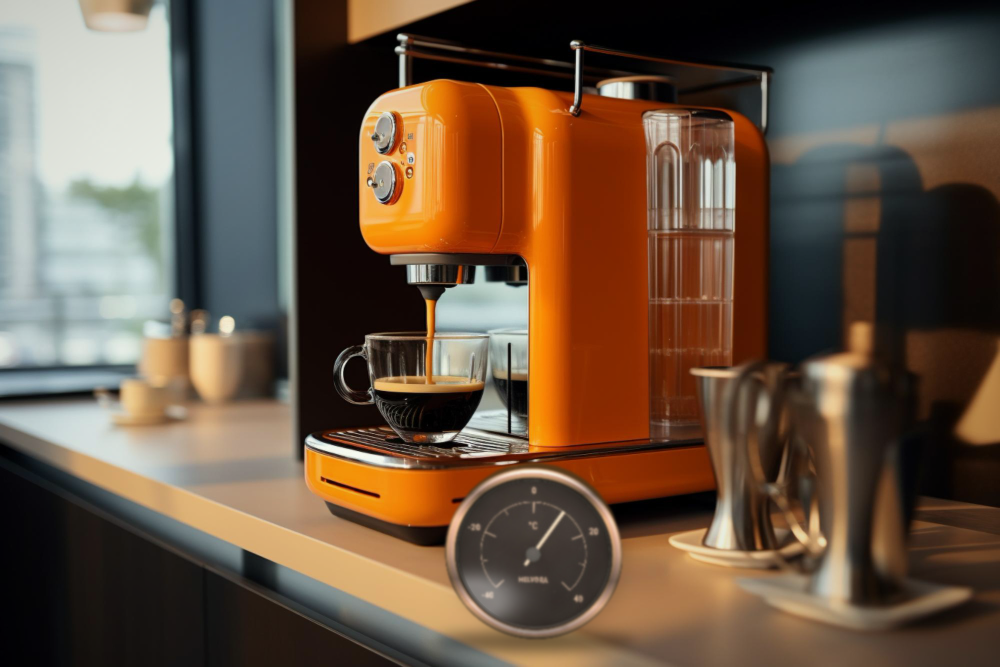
value=10 unit=°C
